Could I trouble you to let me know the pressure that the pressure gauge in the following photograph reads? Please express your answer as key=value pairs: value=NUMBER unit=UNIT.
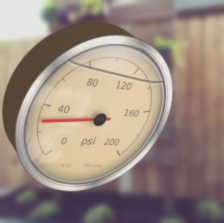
value=30 unit=psi
